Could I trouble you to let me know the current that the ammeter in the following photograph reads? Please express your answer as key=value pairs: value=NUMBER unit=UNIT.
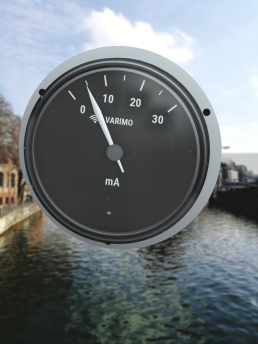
value=5 unit=mA
